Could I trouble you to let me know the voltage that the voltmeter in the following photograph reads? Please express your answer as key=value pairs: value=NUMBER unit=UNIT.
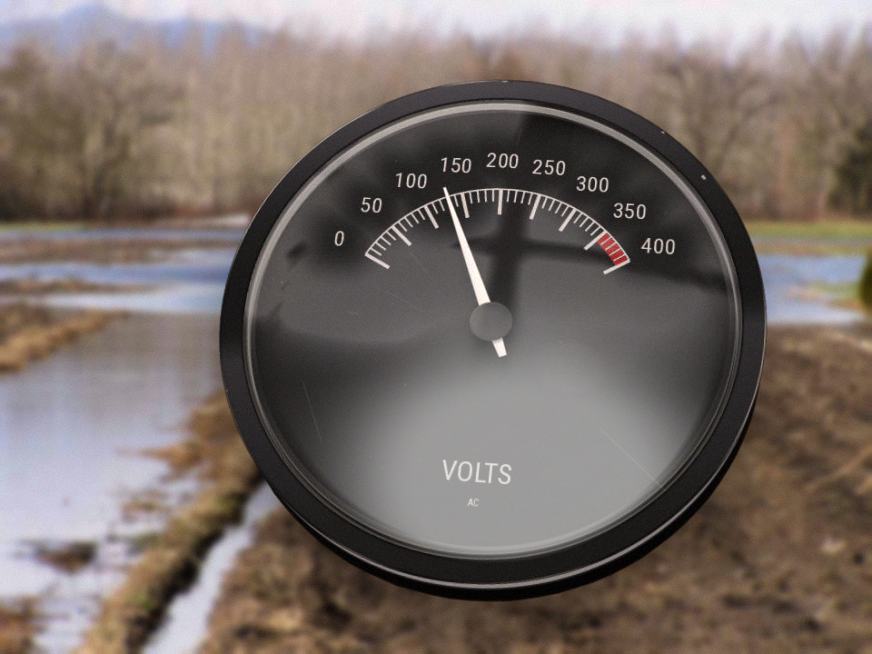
value=130 unit=V
